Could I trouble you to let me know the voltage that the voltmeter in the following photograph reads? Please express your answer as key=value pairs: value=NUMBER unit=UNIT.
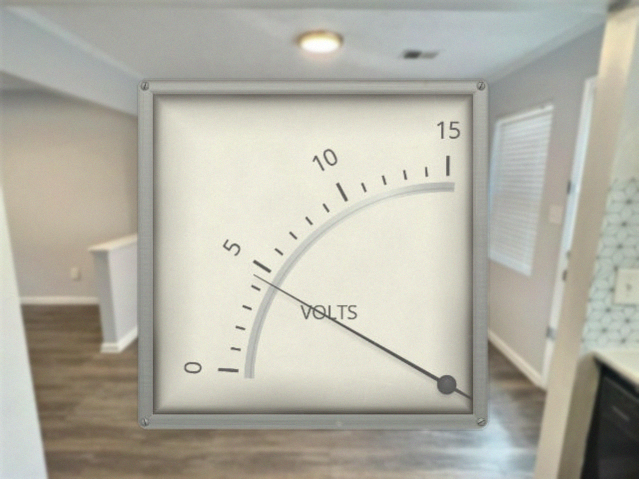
value=4.5 unit=V
